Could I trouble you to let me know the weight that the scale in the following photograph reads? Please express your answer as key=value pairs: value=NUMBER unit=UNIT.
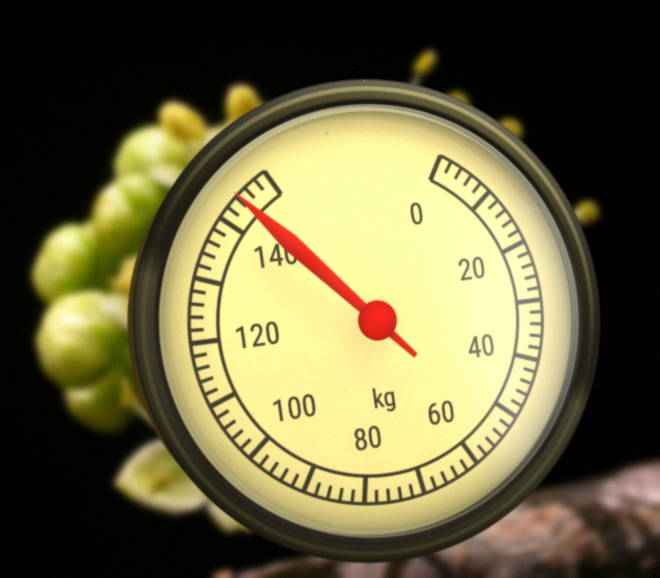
value=144 unit=kg
